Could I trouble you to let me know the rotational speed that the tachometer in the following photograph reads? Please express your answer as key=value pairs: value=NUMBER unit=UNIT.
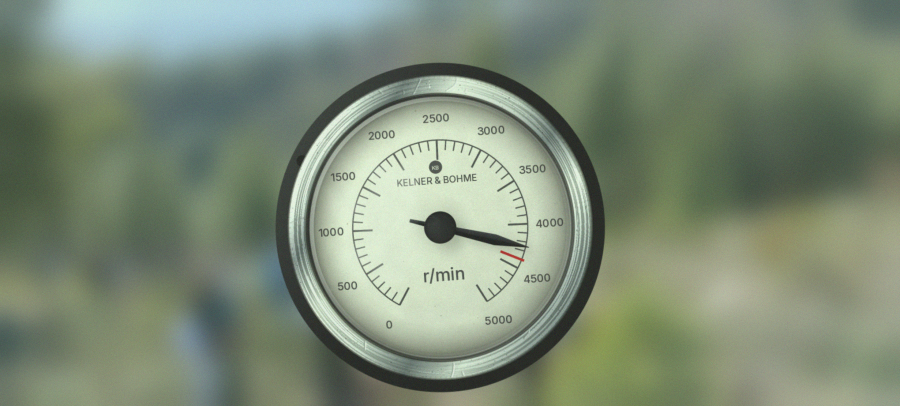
value=4250 unit=rpm
